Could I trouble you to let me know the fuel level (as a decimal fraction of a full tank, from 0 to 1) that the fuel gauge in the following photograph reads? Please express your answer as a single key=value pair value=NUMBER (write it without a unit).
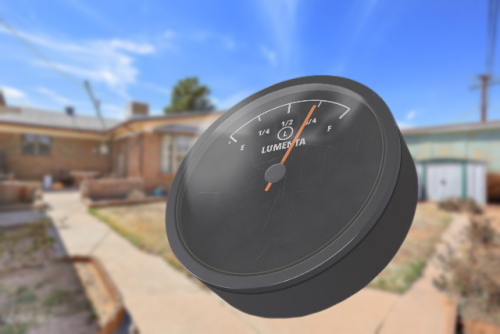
value=0.75
